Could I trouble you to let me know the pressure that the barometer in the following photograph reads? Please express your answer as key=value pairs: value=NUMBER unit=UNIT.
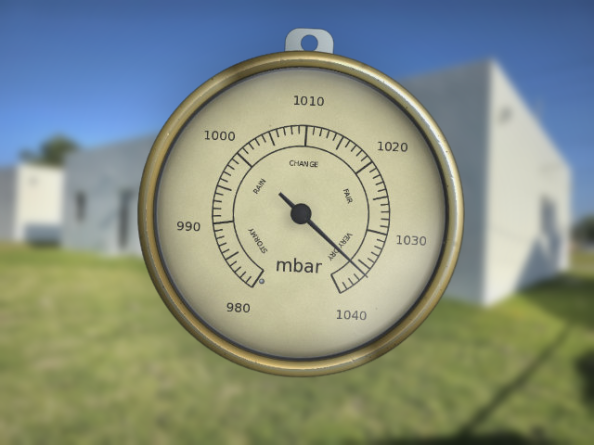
value=1036 unit=mbar
